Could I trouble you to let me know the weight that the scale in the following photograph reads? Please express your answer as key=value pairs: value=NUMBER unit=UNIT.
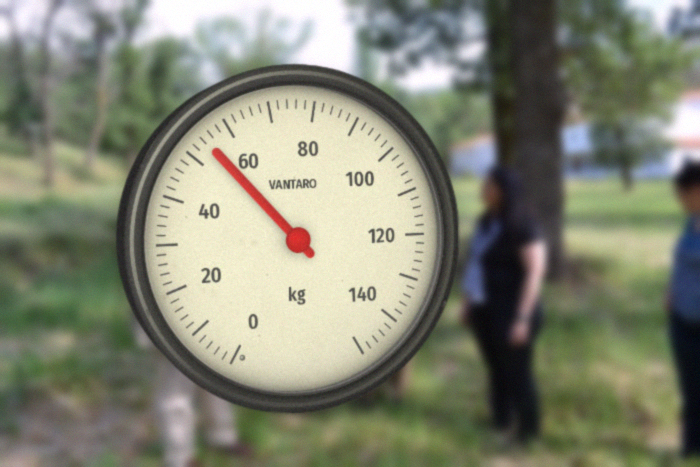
value=54 unit=kg
